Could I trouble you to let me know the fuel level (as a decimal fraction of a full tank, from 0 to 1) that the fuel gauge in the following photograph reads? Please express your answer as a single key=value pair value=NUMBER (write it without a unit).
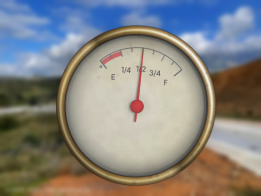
value=0.5
